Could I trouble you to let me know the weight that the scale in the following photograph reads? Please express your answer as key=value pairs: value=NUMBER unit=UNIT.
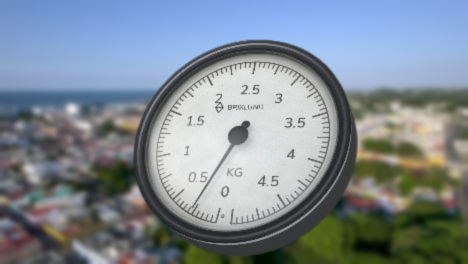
value=0.25 unit=kg
